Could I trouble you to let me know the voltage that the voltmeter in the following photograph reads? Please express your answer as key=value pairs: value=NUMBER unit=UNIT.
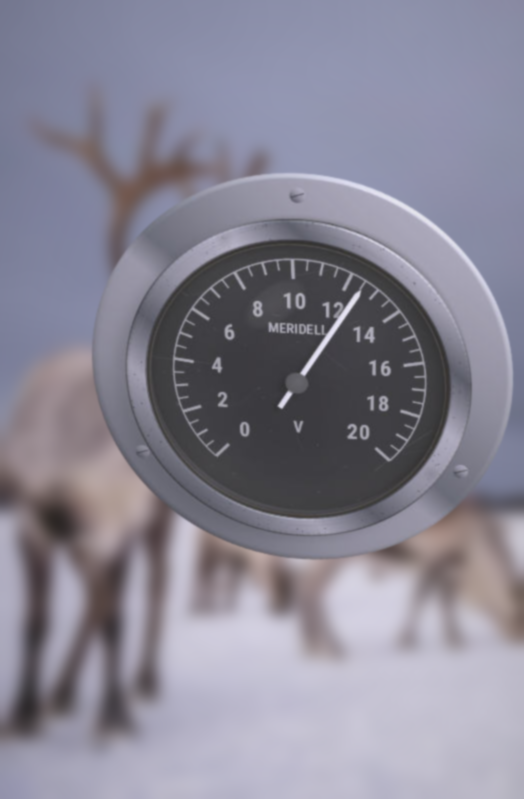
value=12.5 unit=V
